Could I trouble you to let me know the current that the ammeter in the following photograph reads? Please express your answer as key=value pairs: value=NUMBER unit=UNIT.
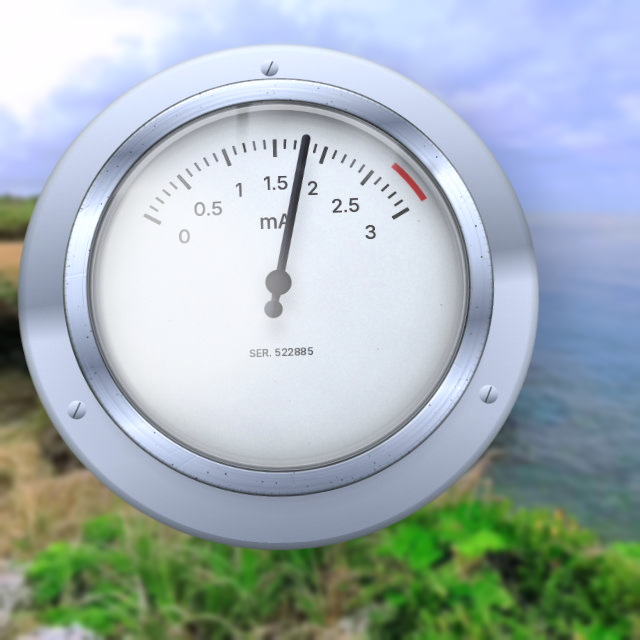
value=1.8 unit=mA
